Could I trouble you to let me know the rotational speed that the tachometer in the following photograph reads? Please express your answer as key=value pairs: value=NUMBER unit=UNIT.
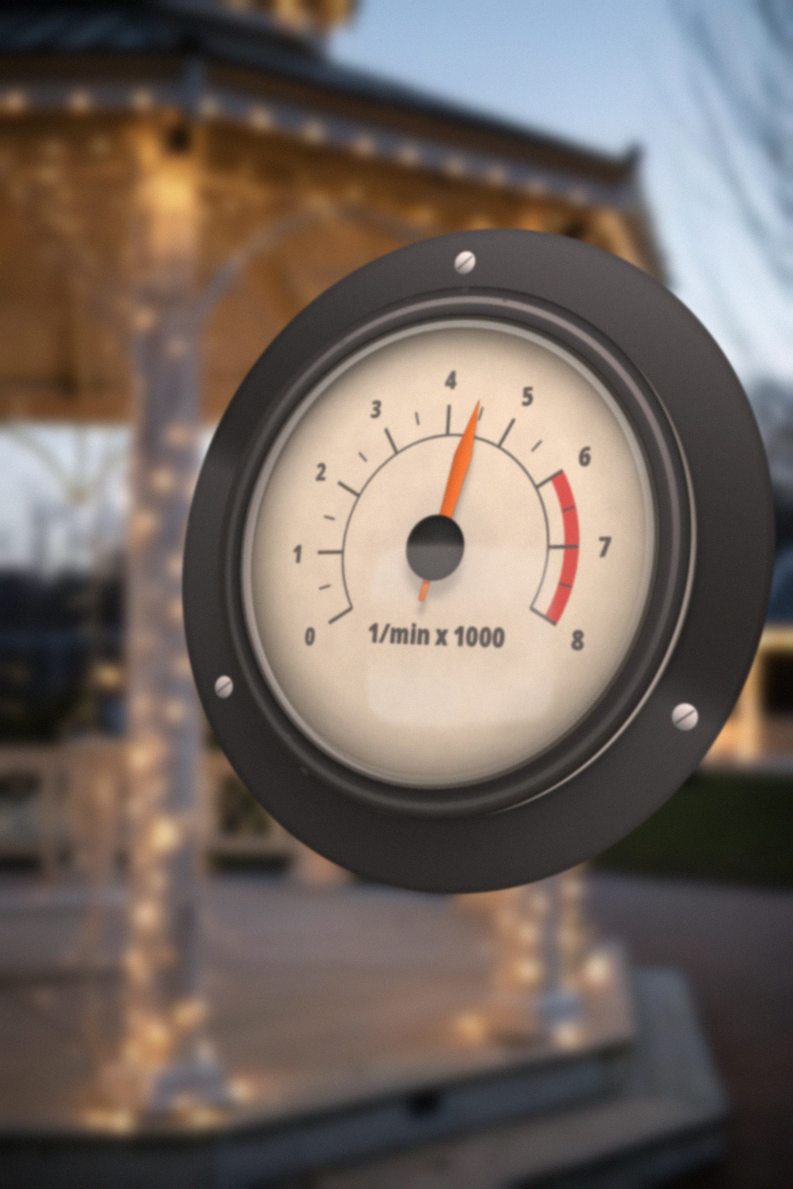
value=4500 unit=rpm
